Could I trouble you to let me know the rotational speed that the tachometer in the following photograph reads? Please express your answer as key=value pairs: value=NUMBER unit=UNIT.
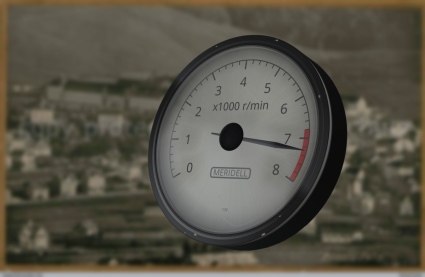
value=7300 unit=rpm
